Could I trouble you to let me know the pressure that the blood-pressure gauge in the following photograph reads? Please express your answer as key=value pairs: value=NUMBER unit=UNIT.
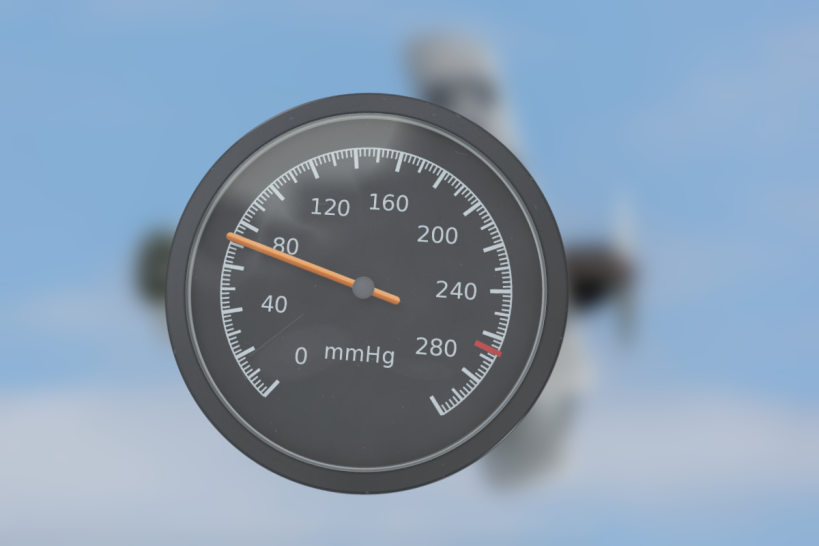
value=72 unit=mmHg
